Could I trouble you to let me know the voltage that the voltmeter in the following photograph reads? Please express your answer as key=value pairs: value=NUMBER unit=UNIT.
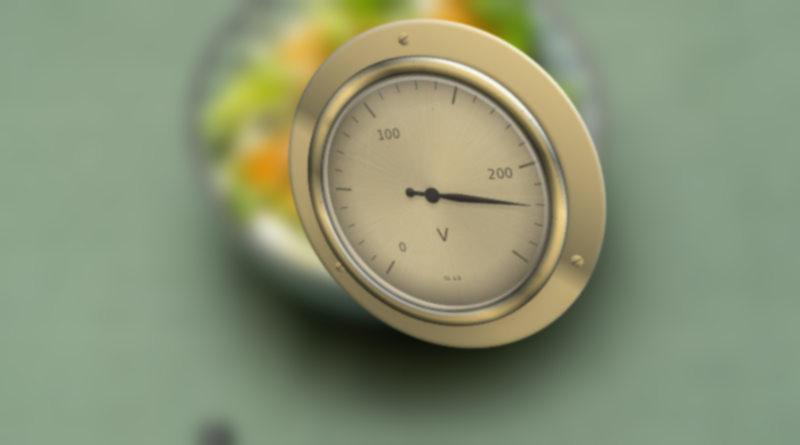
value=220 unit=V
